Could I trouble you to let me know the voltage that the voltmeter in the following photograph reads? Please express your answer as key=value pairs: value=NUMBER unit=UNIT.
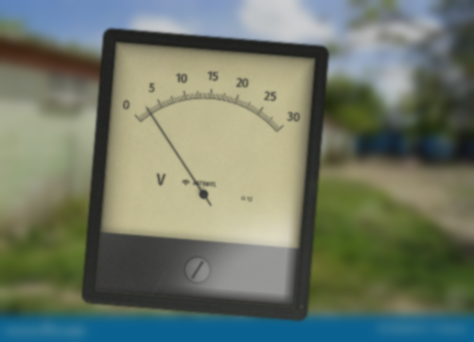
value=2.5 unit=V
